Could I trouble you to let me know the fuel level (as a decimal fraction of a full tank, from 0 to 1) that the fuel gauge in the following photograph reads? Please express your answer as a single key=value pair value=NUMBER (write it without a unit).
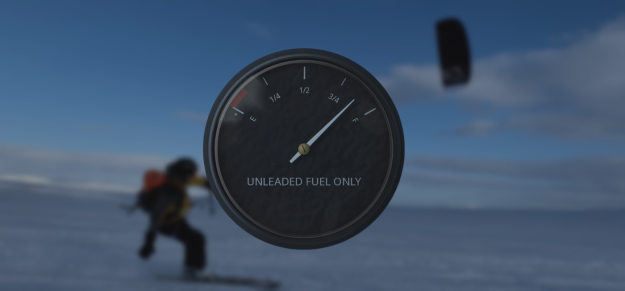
value=0.875
